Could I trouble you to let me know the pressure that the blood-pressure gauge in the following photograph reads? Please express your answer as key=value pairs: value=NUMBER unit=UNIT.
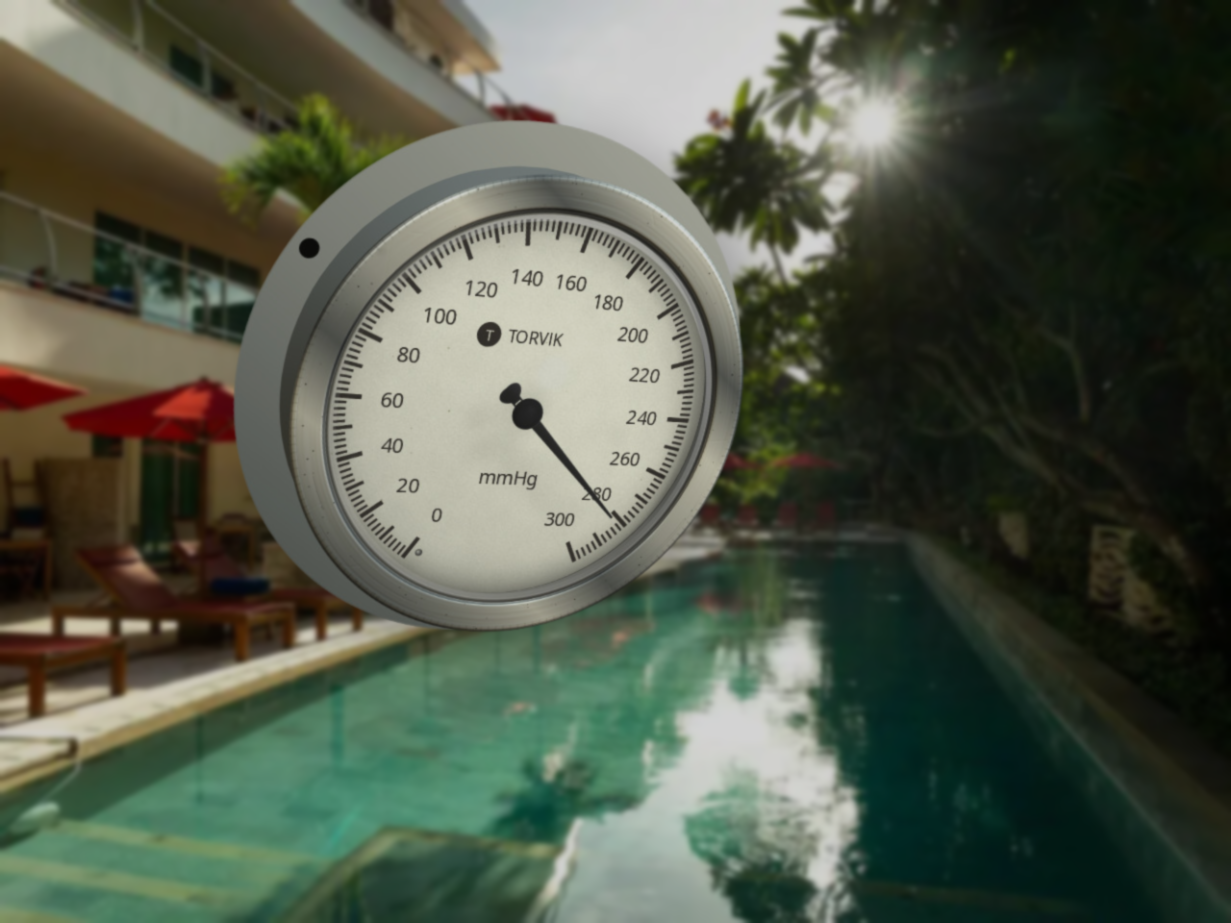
value=282 unit=mmHg
